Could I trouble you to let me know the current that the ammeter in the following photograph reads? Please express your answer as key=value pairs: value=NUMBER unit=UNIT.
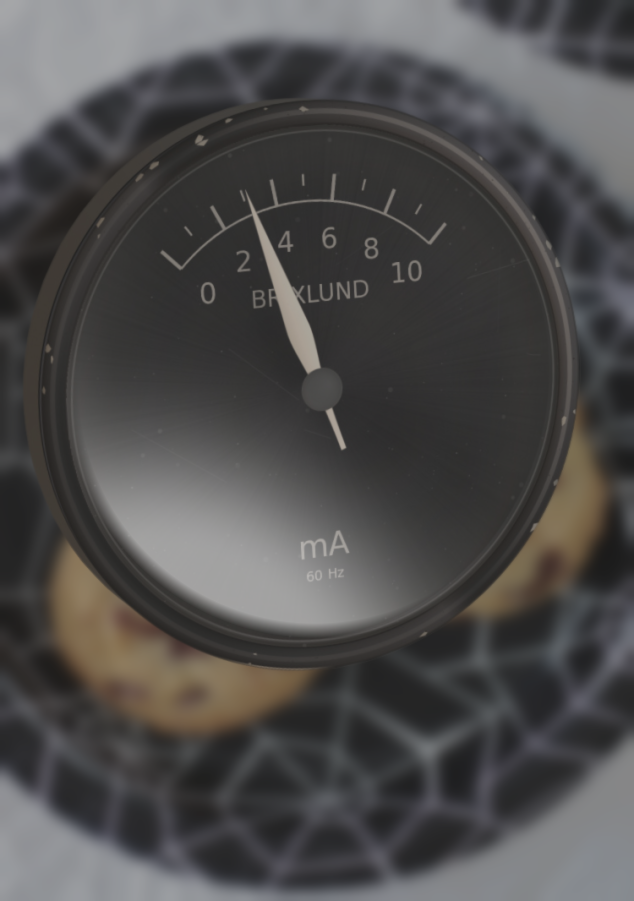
value=3 unit=mA
